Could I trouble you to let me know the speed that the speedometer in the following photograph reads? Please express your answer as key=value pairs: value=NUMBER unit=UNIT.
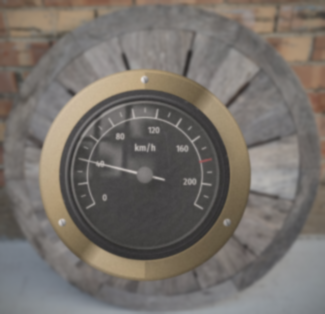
value=40 unit=km/h
